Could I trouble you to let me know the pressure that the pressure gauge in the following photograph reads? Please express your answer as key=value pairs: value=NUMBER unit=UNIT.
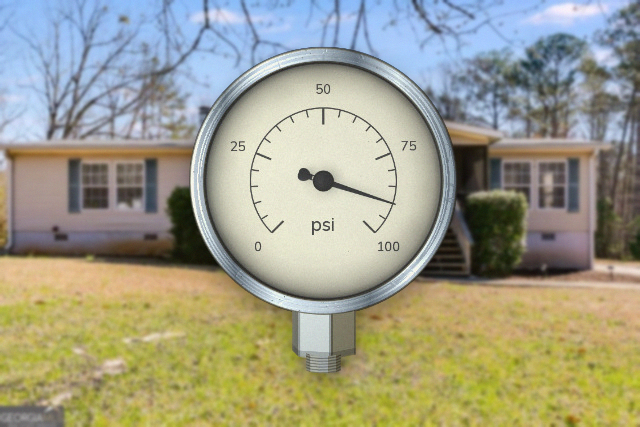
value=90 unit=psi
